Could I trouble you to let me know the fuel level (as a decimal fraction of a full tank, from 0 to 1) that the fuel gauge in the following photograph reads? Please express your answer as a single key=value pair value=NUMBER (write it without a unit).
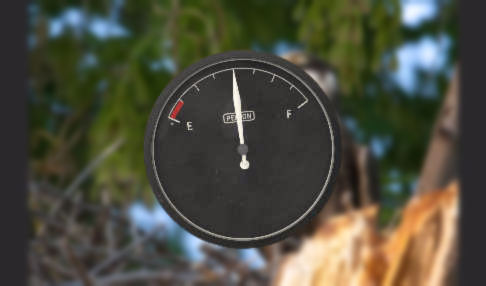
value=0.5
